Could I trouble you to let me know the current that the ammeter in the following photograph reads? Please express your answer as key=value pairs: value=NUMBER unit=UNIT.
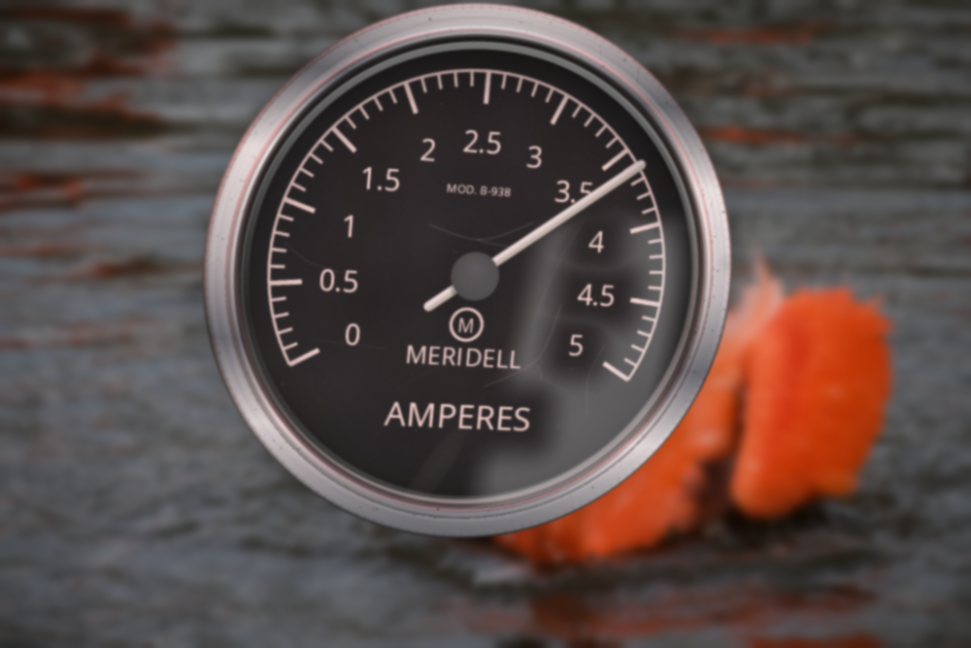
value=3.6 unit=A
